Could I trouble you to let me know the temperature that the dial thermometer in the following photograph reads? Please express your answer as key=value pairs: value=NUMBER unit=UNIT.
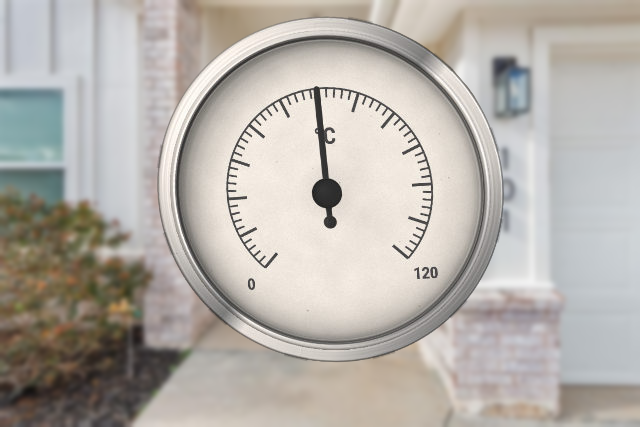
value=60 unit=°C
